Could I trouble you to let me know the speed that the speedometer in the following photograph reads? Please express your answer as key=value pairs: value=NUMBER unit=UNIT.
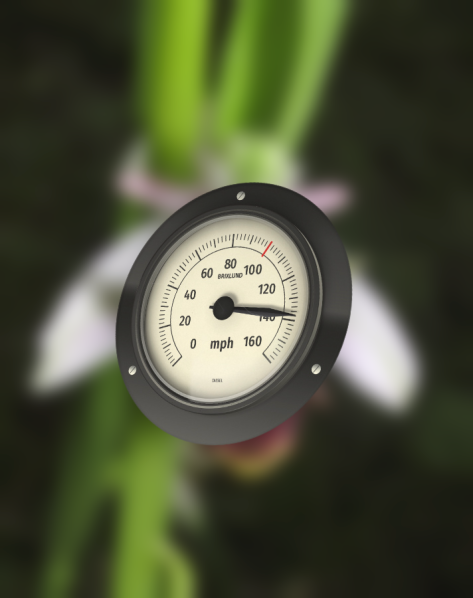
value=138 unit=mph
